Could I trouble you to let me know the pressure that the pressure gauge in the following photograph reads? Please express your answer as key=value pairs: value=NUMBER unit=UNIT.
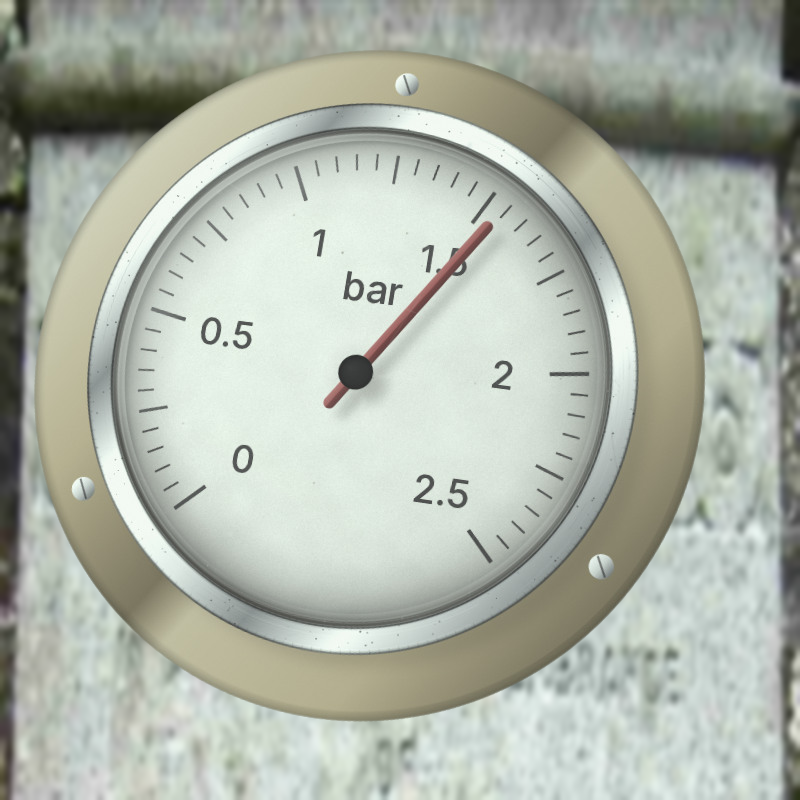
value=1.55 unit=bar
